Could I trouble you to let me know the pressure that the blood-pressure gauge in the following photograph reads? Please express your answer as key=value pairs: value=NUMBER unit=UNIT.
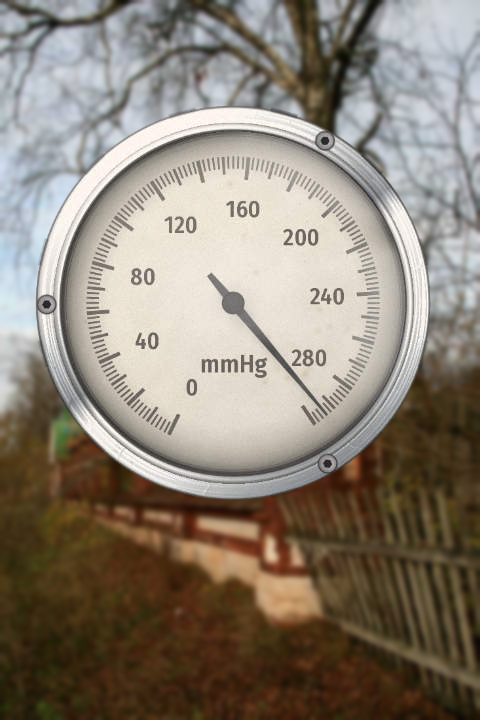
value=294 unit=mmHg
